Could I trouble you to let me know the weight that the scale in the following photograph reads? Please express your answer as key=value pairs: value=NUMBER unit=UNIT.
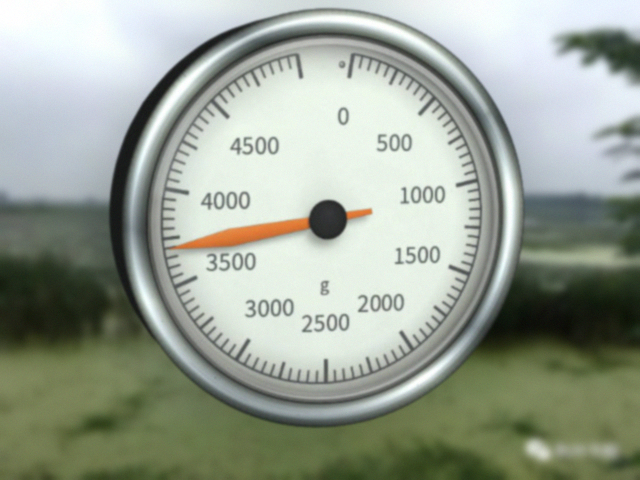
value=3700 unit=g
